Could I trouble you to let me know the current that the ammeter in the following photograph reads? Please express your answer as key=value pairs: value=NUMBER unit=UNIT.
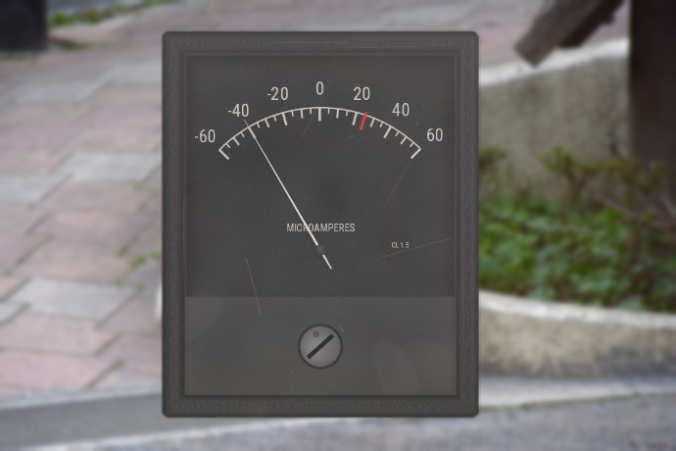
value=-40 unit=µA
